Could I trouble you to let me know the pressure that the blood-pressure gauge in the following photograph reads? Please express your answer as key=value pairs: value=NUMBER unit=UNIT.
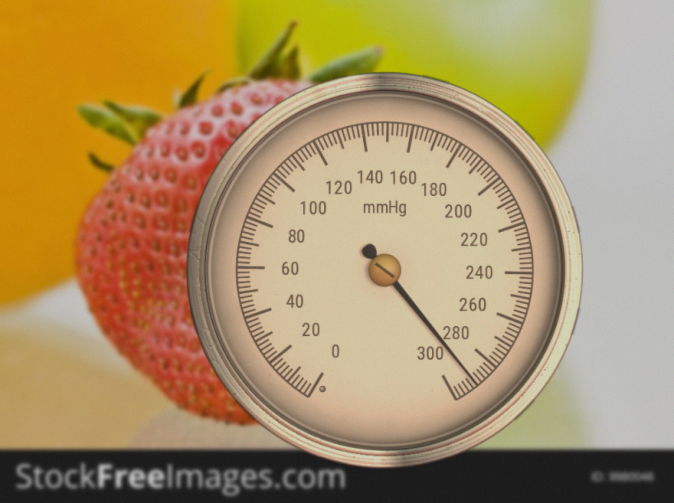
value=290 unit=mmHg
